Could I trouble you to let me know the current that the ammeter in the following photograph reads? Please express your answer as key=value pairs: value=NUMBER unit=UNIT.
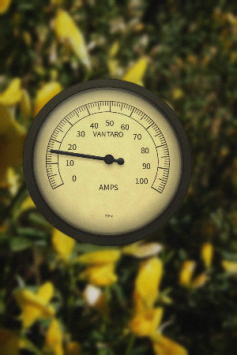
value=15 unit=A
